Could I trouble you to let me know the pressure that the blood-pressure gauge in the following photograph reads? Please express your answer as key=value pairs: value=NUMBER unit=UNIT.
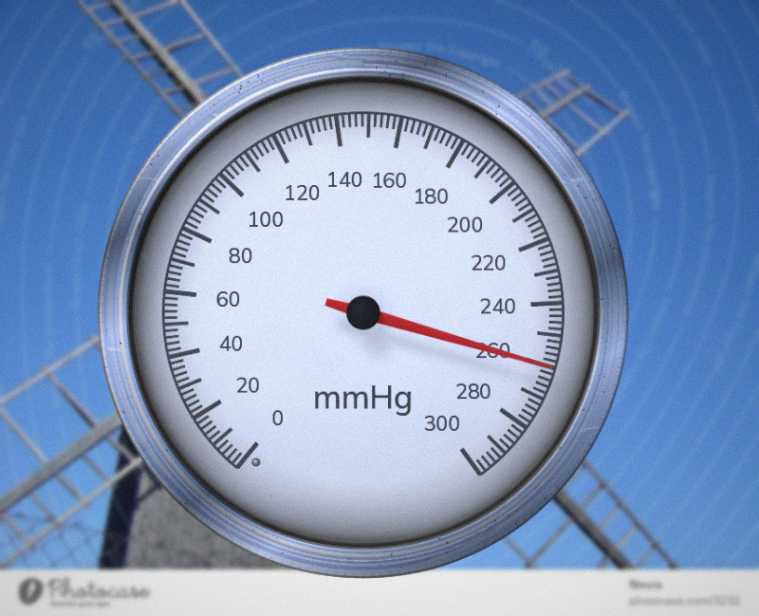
value=260 unit=mmHg
